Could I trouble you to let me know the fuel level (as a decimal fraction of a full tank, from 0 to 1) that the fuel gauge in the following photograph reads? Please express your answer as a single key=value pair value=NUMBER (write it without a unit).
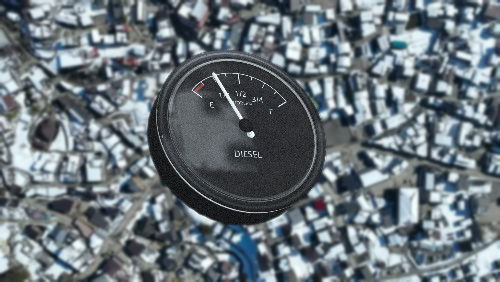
value=0.25
